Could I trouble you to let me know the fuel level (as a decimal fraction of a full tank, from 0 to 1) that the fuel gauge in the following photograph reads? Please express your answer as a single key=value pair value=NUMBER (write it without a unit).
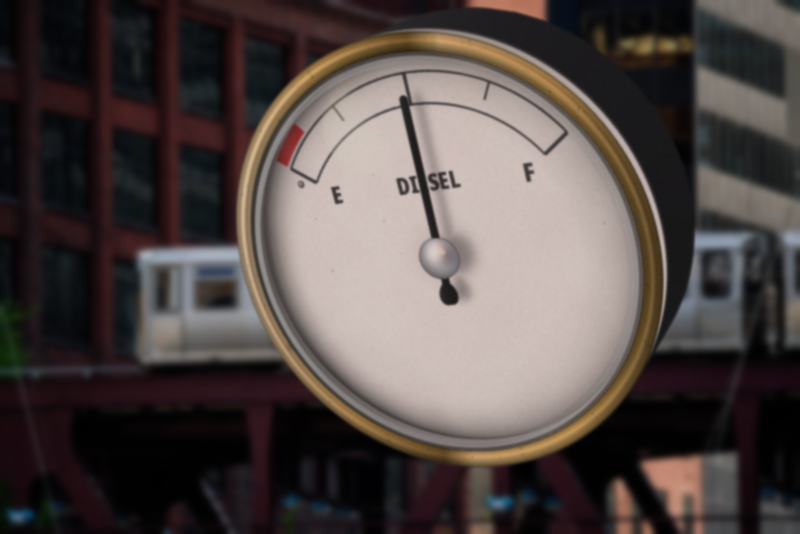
value=0.5
